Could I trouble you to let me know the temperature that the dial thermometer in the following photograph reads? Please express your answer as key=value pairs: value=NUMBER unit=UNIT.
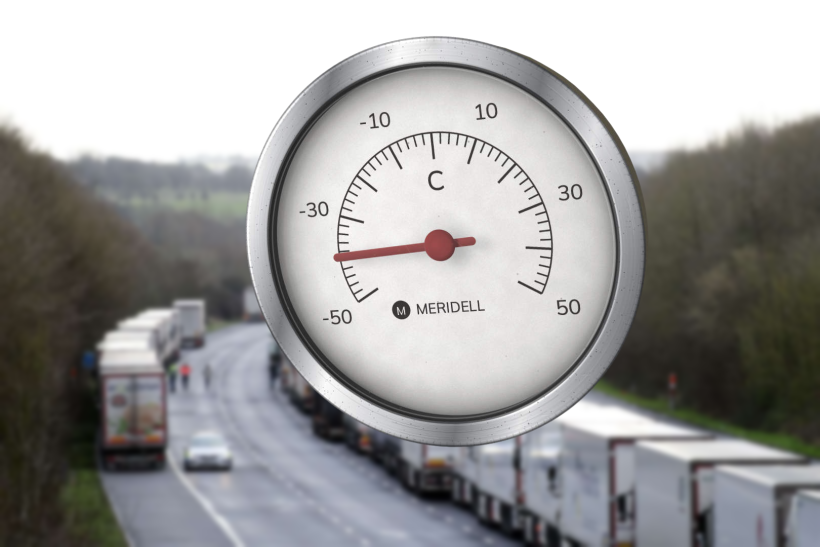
value=-39 unit=°C
